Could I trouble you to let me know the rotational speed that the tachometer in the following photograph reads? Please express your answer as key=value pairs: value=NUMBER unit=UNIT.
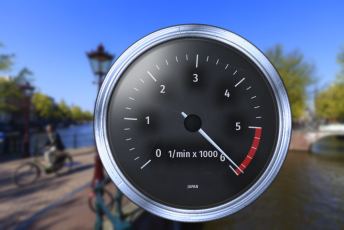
value=5900 unit=rpm
